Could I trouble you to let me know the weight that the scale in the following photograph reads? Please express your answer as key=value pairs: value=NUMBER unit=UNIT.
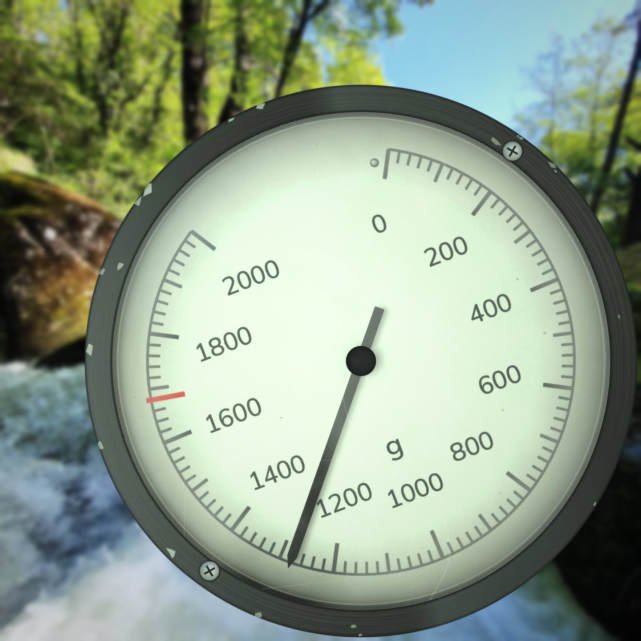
value=1280 unit=g
